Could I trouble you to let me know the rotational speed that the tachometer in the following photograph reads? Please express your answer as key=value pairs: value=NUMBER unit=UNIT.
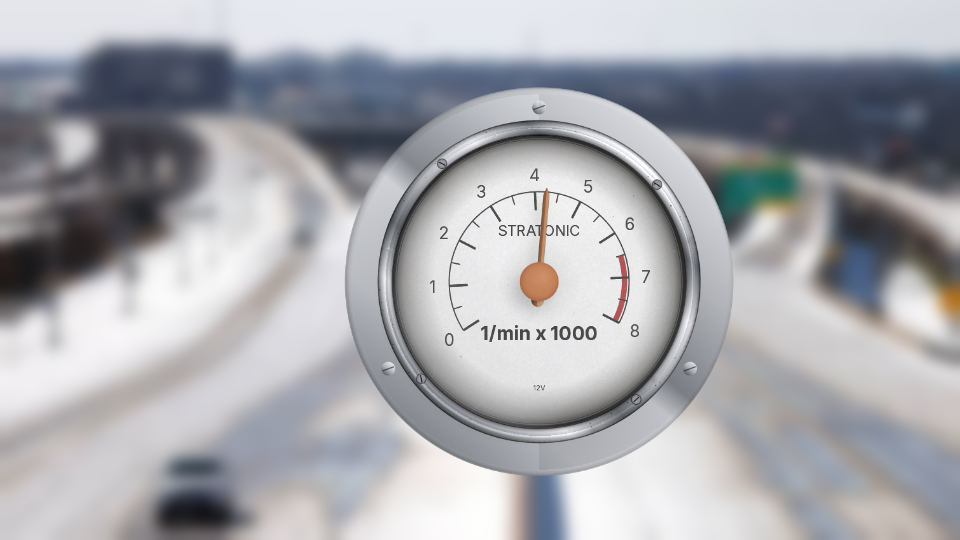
value=4250 unit=rpm
